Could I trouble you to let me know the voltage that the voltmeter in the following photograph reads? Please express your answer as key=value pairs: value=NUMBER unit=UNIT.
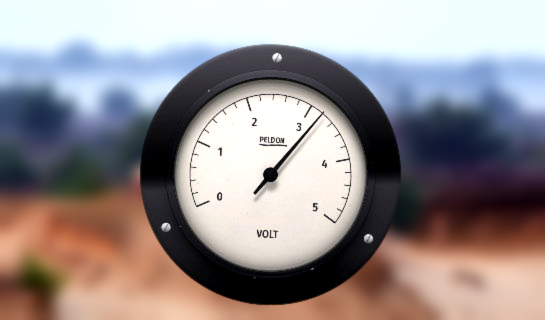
value=3.2 unit=V
